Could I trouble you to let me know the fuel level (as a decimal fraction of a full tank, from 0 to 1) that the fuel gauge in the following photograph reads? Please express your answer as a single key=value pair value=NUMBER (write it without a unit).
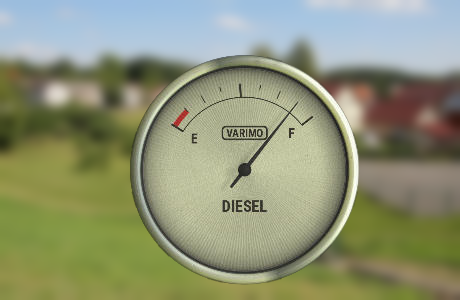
value=0.875
